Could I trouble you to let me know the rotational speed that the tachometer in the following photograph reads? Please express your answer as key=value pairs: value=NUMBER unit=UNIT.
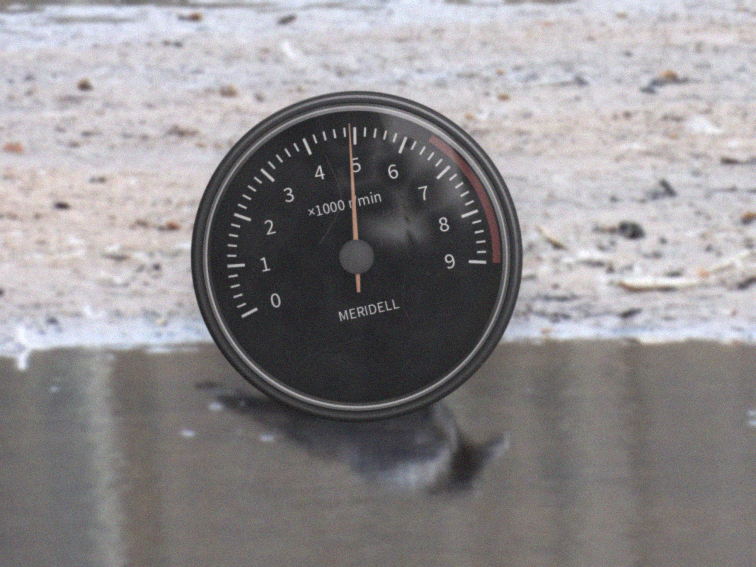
value=4900 unit=rpm
